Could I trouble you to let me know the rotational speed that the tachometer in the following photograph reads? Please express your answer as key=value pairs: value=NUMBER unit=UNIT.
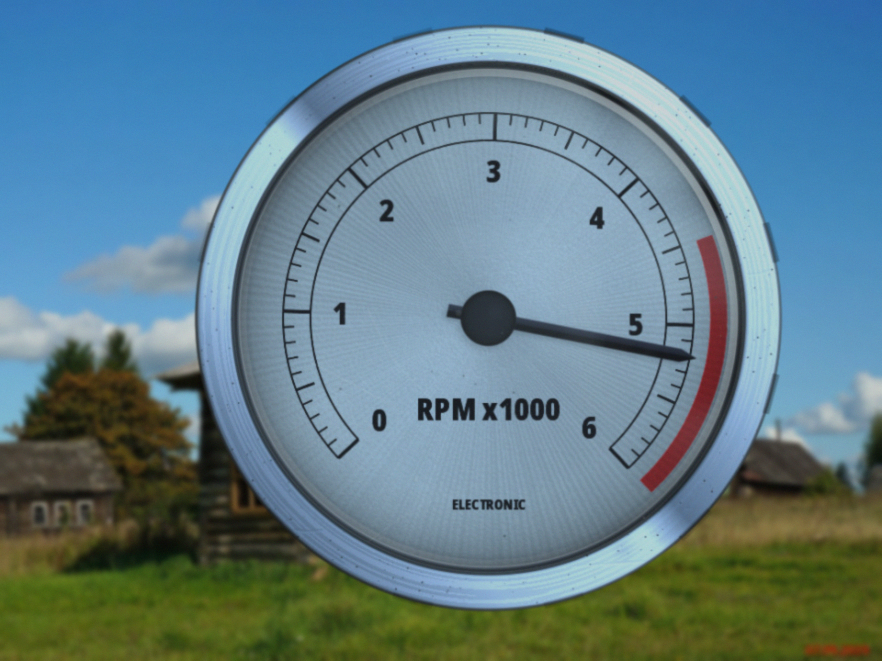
value=5200 unit=rpm
